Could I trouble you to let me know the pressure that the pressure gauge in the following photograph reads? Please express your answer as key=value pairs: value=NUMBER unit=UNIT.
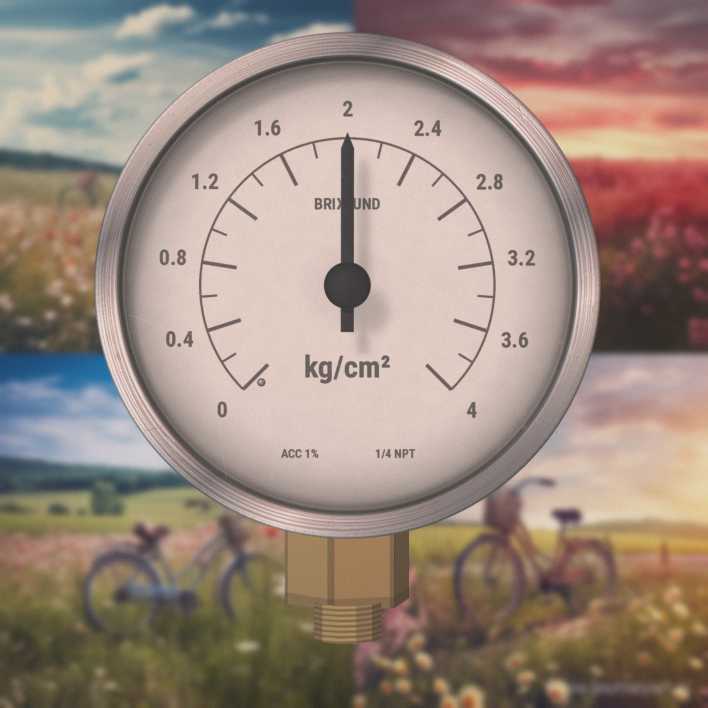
value=2 unit=kg/cm²
